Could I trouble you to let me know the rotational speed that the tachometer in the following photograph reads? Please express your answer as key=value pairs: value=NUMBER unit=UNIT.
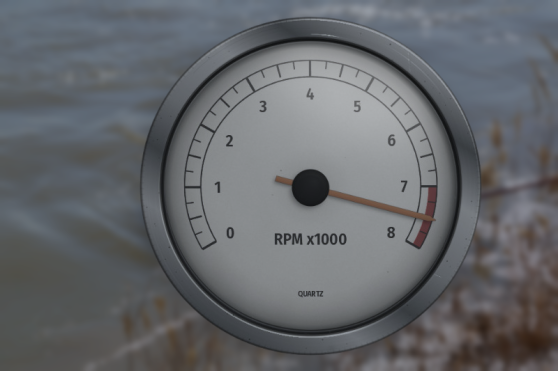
value=7500 unit=rpm
